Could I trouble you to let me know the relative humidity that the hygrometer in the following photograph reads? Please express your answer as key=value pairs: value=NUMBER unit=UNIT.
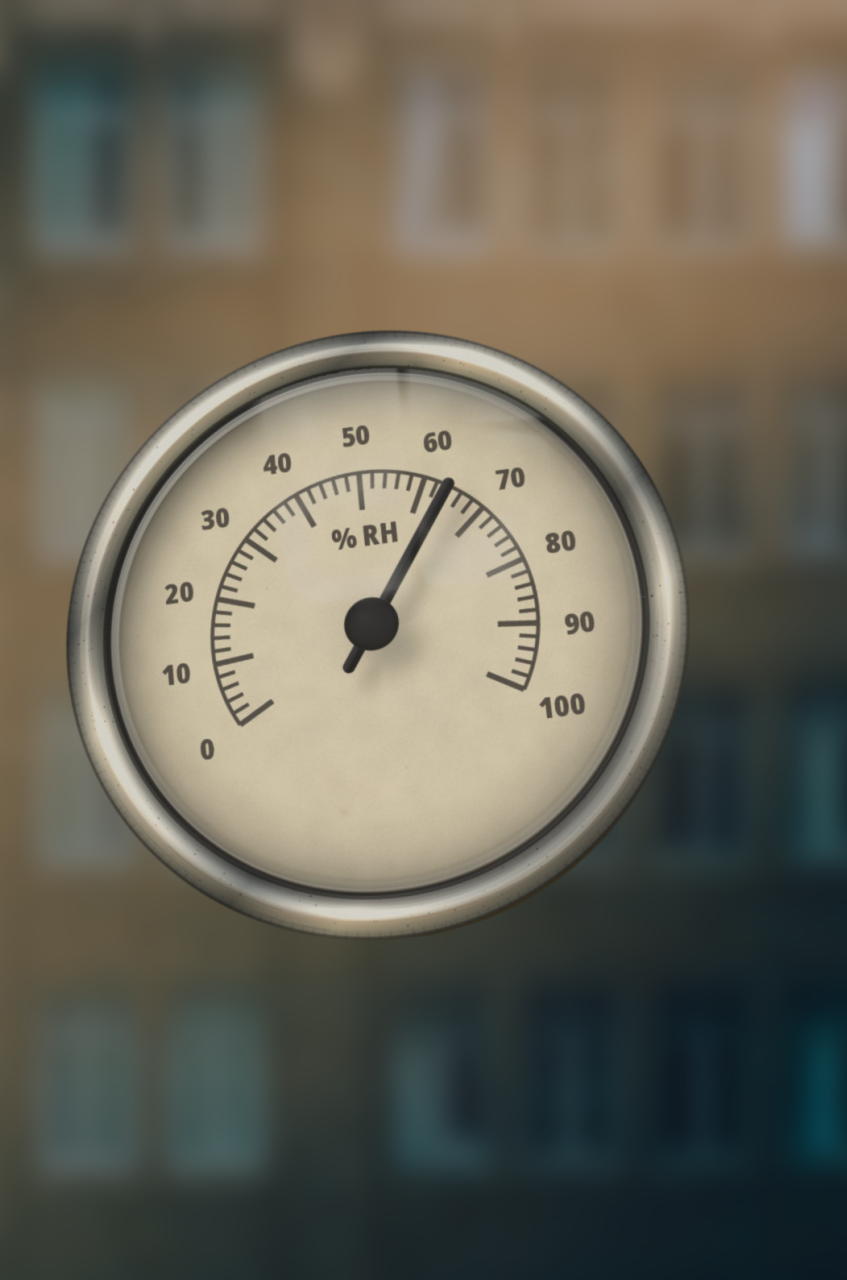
value=64 unit=%
